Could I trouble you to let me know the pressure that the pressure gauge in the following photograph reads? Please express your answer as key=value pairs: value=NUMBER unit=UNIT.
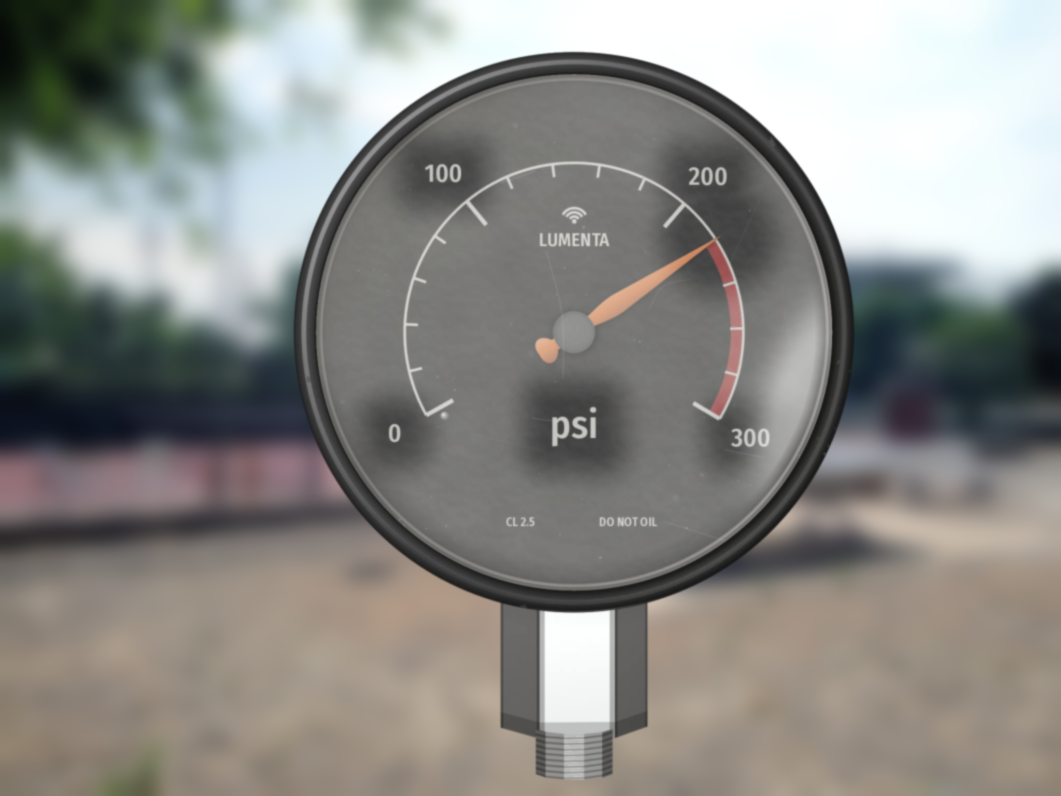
value=220 unit=psi
